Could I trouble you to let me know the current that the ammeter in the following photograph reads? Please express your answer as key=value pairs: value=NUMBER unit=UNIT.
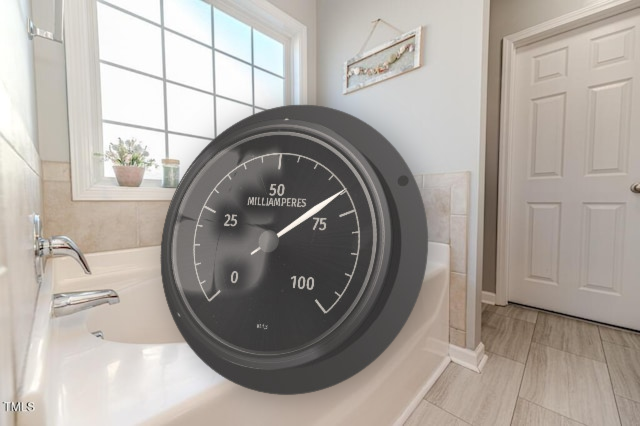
value=70 unit=mA
